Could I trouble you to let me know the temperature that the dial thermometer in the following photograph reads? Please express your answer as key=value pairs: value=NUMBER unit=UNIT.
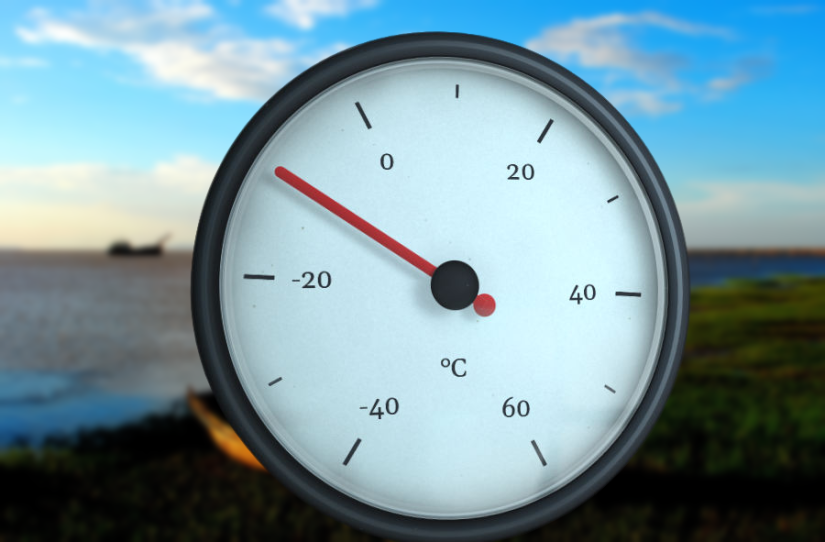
value=-10 unit=°C
